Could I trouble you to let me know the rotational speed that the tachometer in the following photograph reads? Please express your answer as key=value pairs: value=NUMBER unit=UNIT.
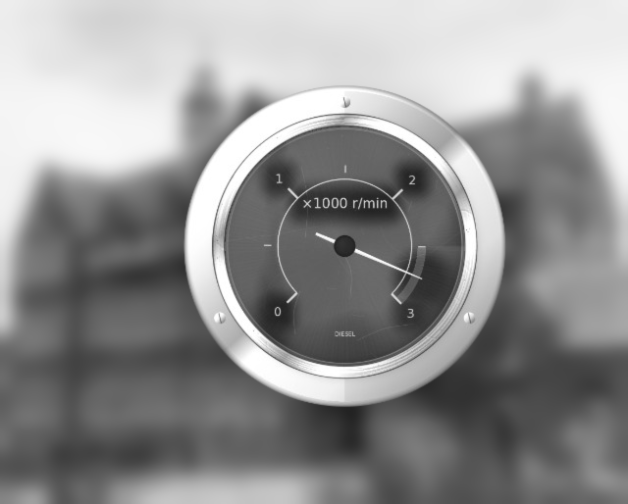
value=2750 unit=rpm
